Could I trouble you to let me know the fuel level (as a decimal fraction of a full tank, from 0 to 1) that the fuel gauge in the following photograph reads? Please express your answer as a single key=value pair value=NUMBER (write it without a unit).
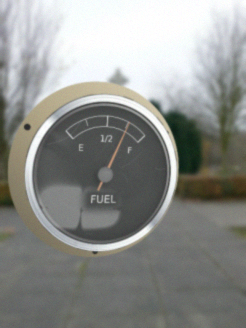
value=0.75
